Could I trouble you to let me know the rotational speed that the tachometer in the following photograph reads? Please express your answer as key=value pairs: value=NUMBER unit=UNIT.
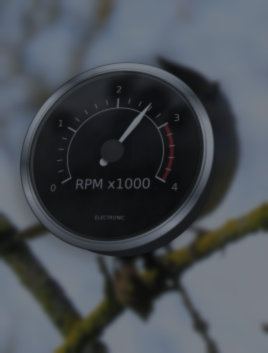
value=2600 unit=rpm
